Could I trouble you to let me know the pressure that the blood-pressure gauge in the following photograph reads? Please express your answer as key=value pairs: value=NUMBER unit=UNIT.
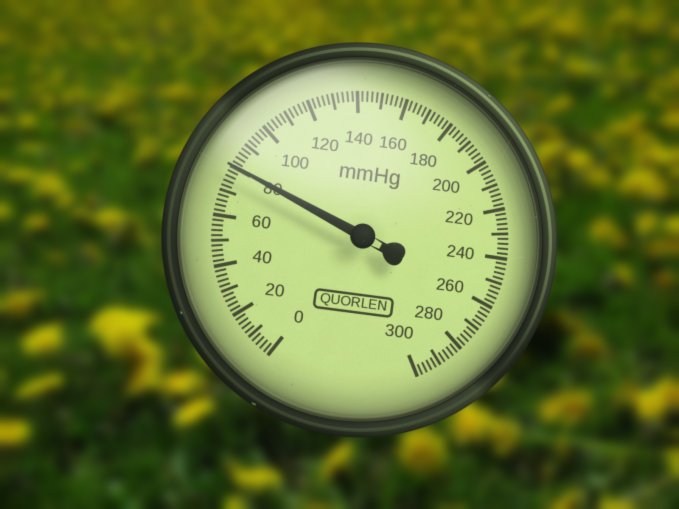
value=80 unit=mmHg
